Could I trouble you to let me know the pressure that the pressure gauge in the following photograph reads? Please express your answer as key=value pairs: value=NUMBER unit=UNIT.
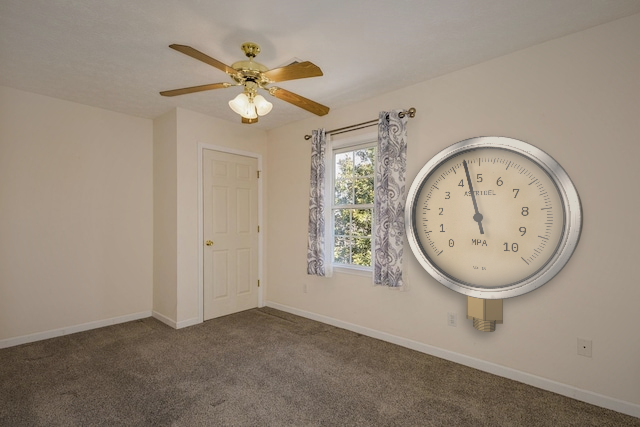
value=4.5 unit=MPa
